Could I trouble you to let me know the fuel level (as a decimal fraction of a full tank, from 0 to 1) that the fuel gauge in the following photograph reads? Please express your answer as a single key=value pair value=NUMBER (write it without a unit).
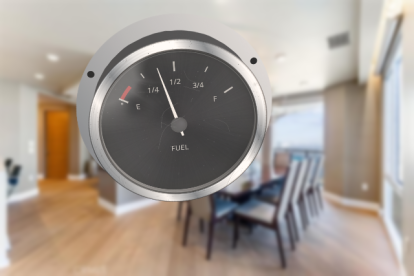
value=0.375
